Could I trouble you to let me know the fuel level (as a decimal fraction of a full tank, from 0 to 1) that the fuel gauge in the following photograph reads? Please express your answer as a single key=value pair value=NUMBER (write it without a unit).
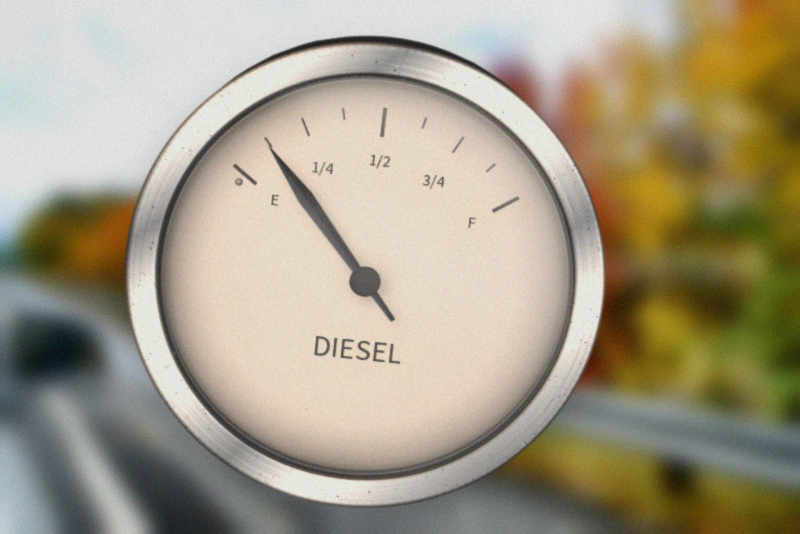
value=0.125
